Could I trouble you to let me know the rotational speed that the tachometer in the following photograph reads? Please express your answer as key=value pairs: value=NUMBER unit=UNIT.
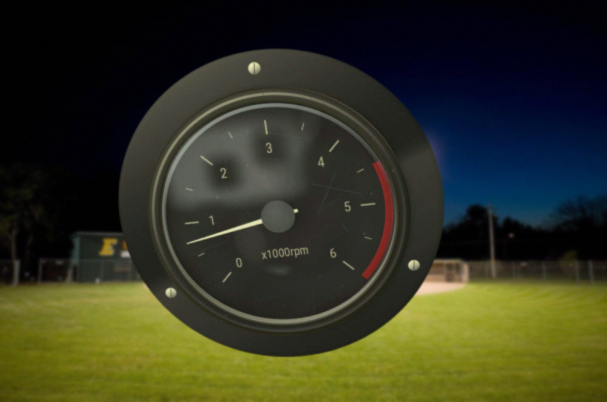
value=750 unit=rpm
